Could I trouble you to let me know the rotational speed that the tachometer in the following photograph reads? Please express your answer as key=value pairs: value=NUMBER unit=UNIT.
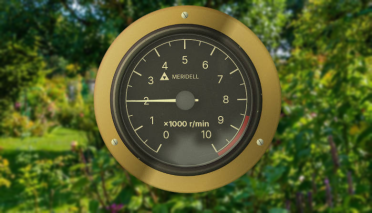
value=2000 unit=rpm
